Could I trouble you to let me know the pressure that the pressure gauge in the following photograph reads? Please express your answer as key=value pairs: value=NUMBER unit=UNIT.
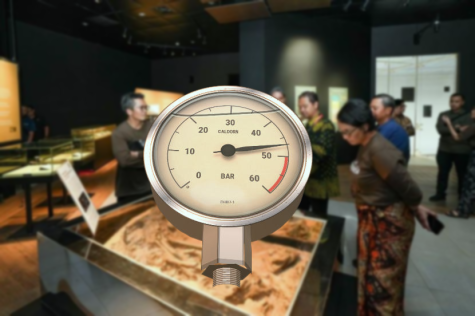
value=47.5 unit=bar
